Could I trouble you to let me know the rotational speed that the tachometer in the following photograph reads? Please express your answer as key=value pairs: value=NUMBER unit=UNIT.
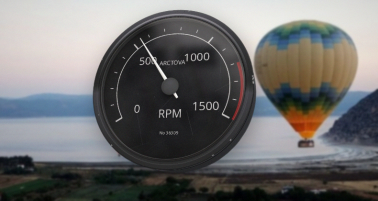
value=550 unit=rpm
